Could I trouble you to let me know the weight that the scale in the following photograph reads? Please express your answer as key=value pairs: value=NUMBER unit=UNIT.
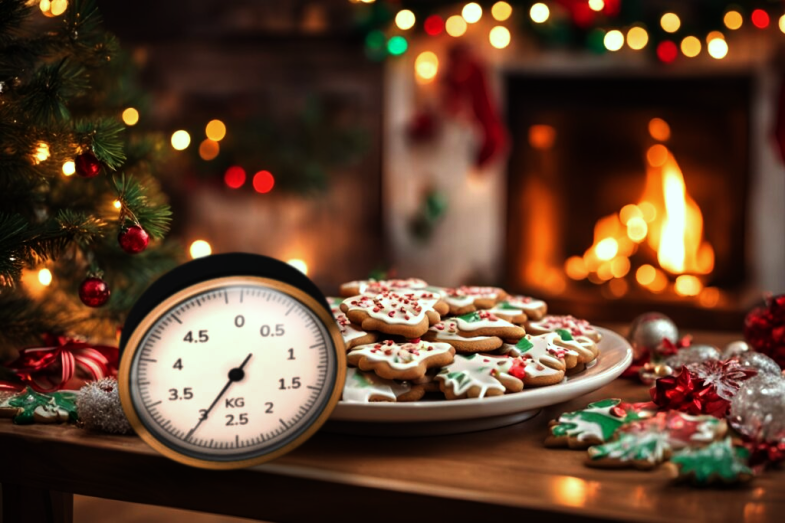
value=3 unit=kg
